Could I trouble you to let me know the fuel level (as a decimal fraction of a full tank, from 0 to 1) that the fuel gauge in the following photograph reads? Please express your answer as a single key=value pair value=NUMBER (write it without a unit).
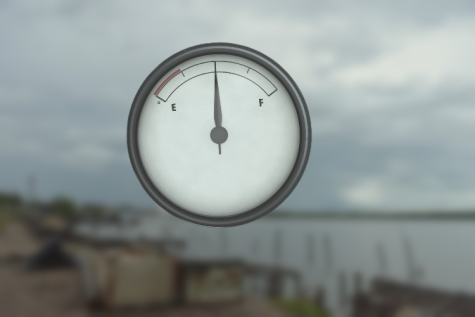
value=0.5
